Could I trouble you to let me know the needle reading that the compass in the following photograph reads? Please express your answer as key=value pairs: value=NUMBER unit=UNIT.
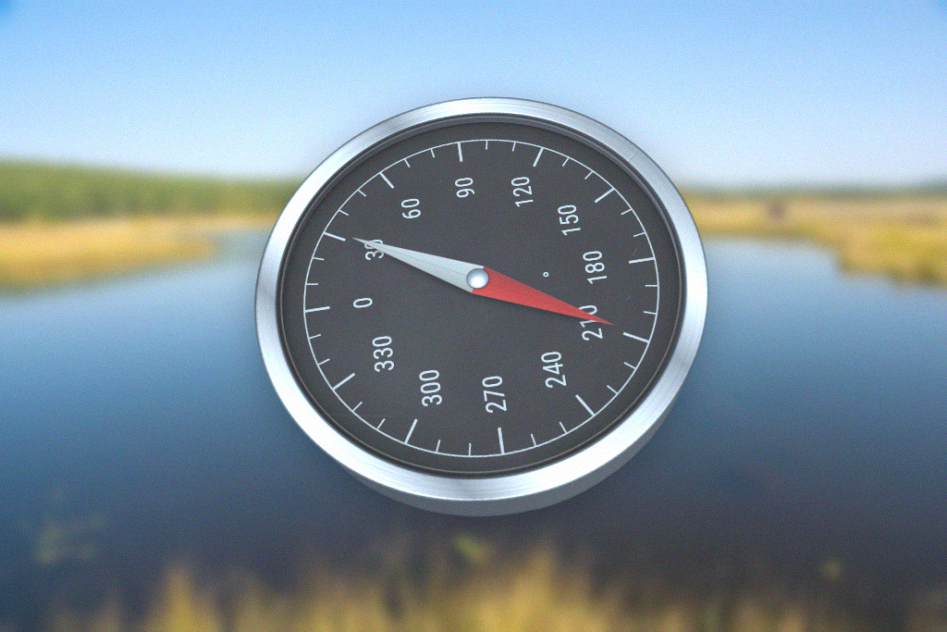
value=210 unit=°
